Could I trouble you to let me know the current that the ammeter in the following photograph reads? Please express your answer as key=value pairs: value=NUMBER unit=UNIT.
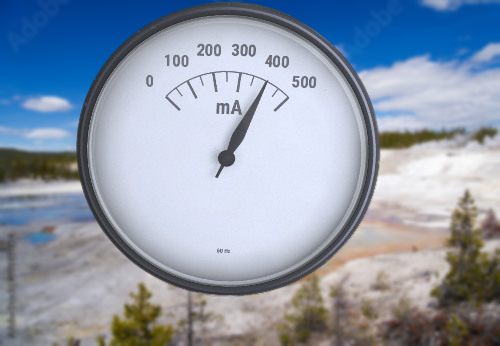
value=400 unit=mA
